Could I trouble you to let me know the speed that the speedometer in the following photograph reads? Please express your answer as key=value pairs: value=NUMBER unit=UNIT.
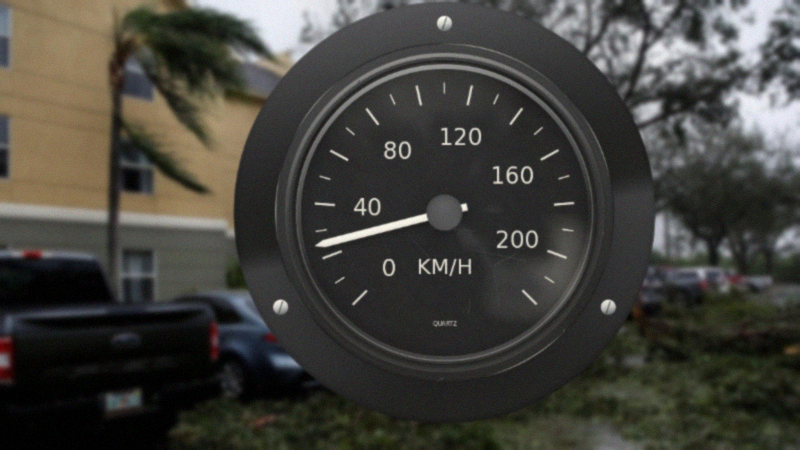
value=25 unit=km/h
